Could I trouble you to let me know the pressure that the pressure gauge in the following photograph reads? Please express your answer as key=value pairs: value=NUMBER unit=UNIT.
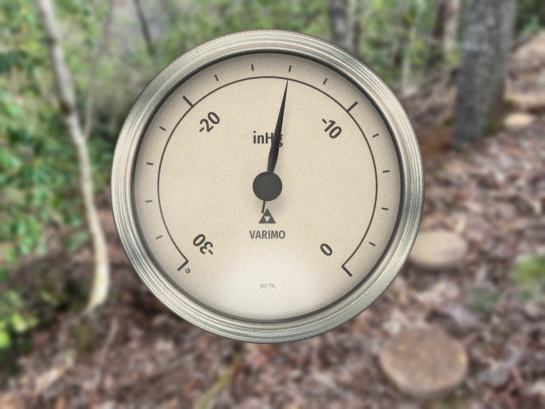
value=-14 unit=inHg
